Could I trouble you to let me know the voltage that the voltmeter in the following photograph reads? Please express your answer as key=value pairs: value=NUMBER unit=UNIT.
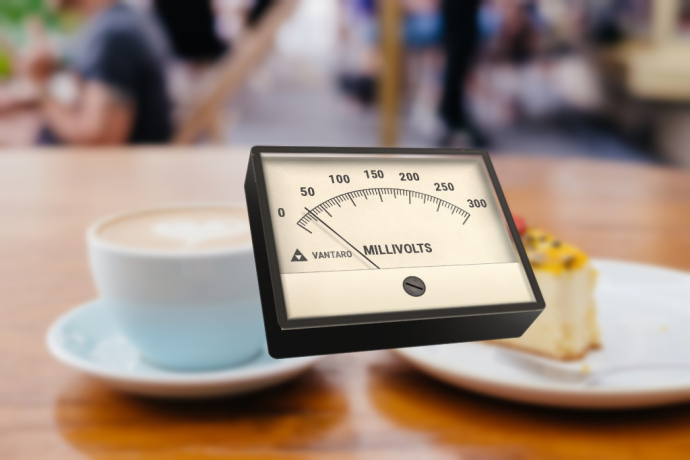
value=25 unit=mV
